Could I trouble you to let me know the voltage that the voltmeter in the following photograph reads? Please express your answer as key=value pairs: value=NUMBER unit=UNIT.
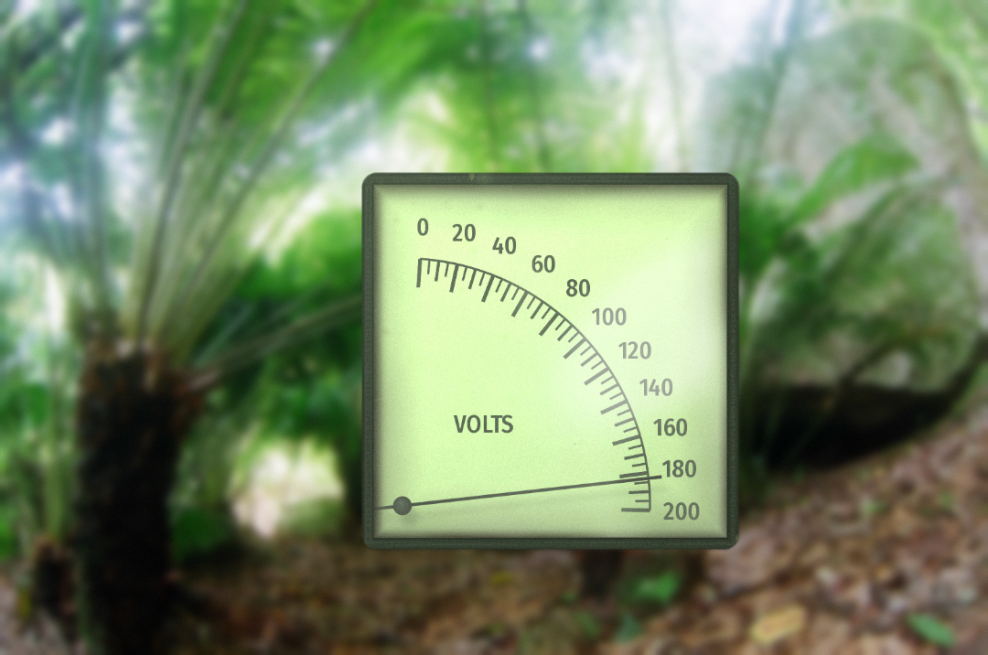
value=182.5 unit=V
